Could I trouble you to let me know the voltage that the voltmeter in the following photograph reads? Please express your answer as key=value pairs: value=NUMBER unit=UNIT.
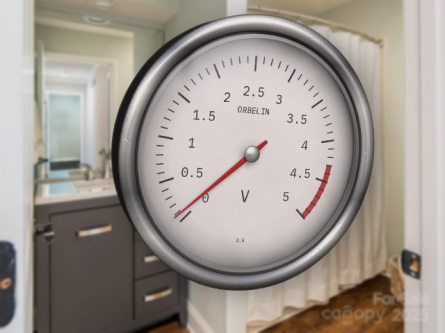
value=0.1 unit=V
